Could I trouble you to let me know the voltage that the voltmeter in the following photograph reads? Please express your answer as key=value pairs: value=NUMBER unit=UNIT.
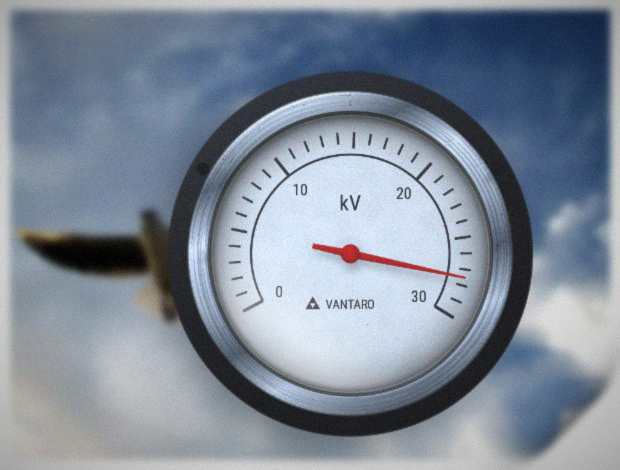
value=27.5 unit=kV
